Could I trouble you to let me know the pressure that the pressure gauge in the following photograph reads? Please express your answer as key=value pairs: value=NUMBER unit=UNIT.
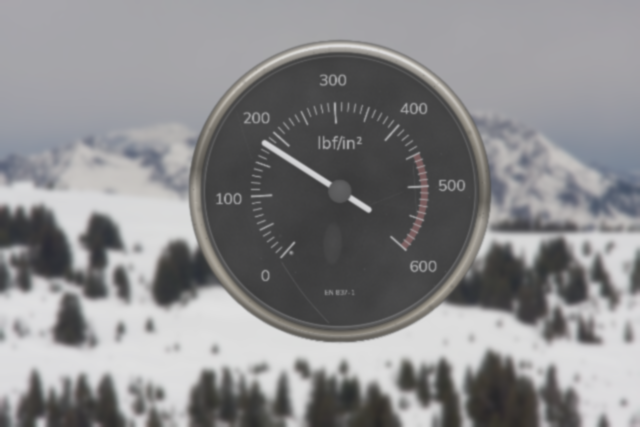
value=180 unit=psi
